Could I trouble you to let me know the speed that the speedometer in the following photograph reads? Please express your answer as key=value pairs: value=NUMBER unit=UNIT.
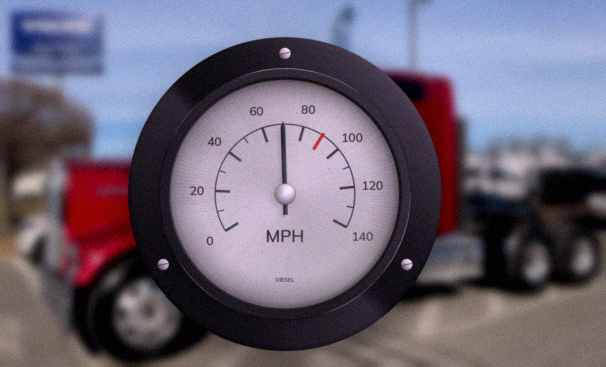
value=70 unit=mph
